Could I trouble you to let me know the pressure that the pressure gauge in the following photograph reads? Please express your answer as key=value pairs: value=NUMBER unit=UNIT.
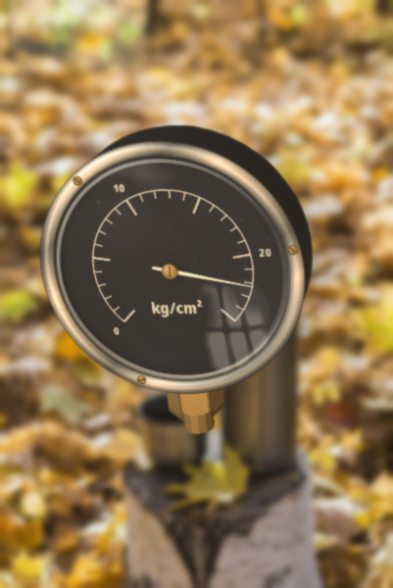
value=22 unit=kg/cm²
